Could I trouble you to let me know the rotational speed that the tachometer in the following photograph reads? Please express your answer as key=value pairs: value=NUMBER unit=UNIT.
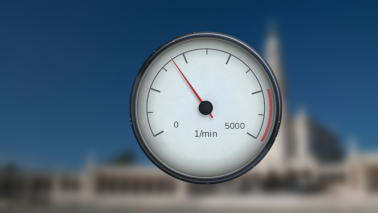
value=1750 unit=rpm
